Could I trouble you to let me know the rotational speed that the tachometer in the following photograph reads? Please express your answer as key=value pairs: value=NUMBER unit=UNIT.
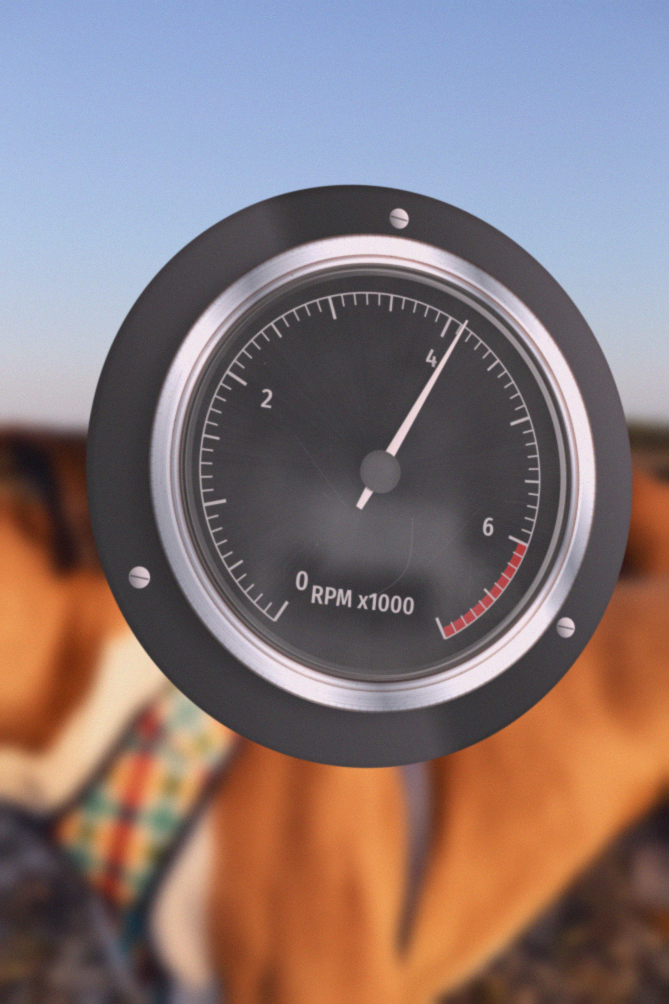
value=4100 unit=rpm
